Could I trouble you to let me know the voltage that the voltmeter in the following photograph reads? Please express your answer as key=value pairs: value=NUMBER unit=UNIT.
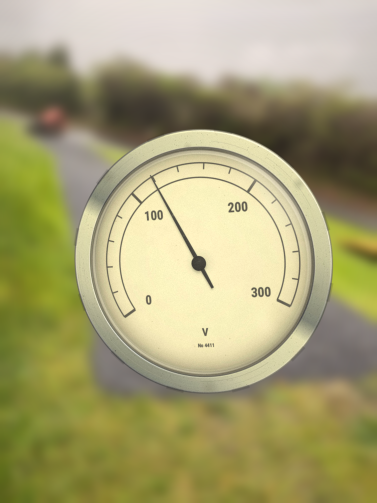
value=120 unit=V
